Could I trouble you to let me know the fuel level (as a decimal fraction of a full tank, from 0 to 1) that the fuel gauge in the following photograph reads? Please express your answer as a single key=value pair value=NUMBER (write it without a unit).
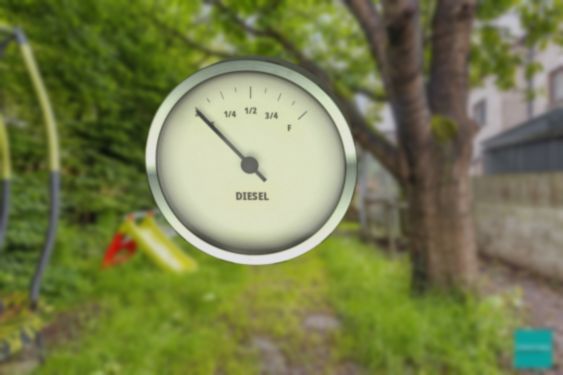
value=0
